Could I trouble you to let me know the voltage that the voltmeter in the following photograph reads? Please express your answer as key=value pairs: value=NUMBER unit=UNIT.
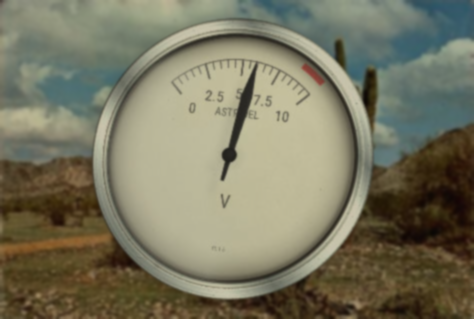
value=6 unit=V
